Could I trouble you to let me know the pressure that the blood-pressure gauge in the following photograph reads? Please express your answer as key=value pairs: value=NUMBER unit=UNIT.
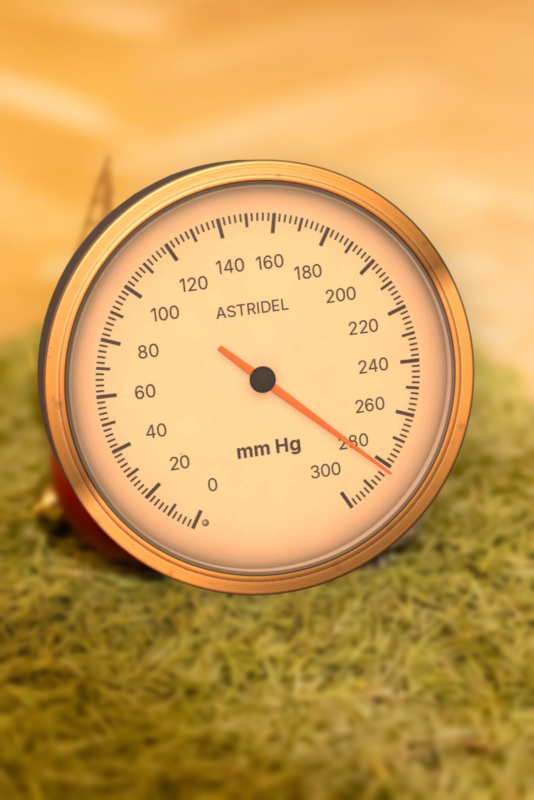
value=282 unit=mmHg
